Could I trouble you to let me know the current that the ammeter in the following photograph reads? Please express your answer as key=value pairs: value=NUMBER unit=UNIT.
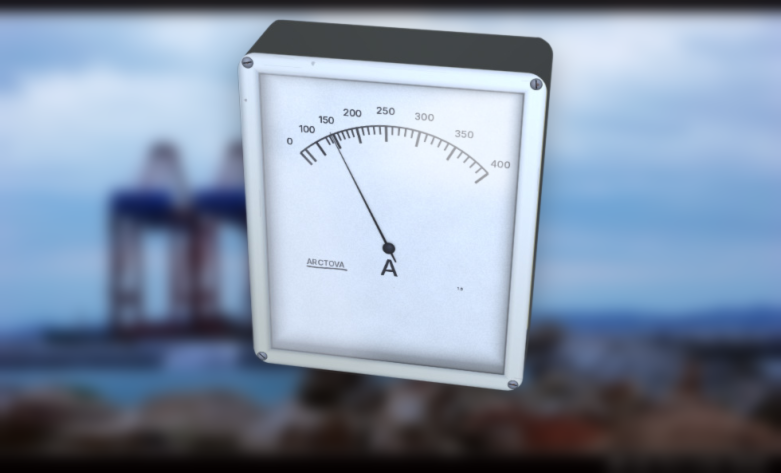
value=150 unit=A
